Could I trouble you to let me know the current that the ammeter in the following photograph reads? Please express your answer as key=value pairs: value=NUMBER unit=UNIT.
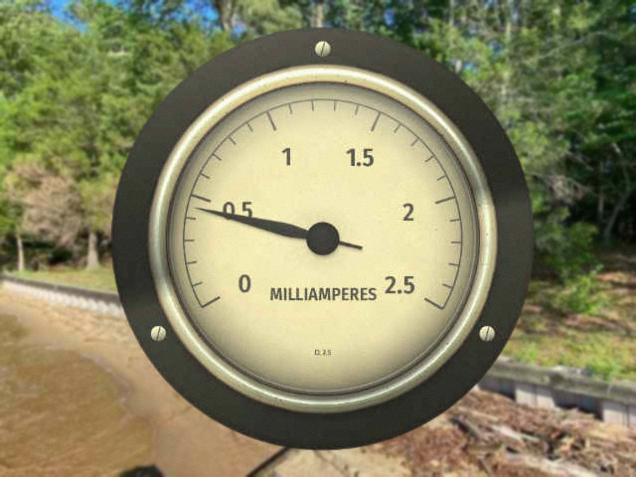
value=0.45 unit=mA
